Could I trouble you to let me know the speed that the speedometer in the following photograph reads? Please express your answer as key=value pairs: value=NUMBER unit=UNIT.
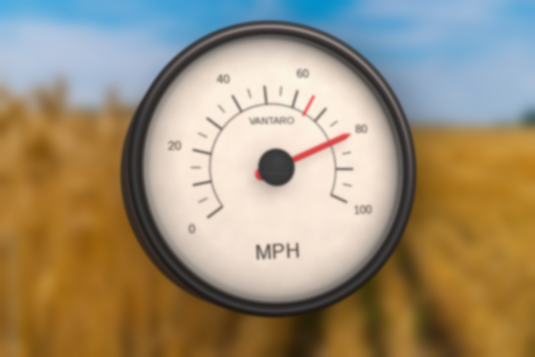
value=80 unit=mph
